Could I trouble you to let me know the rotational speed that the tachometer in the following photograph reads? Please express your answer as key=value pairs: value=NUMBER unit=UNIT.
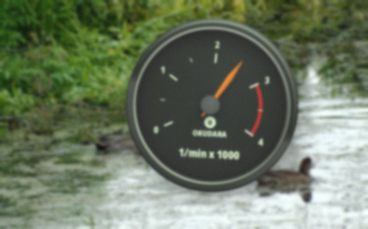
value=2500 unit=rpm
